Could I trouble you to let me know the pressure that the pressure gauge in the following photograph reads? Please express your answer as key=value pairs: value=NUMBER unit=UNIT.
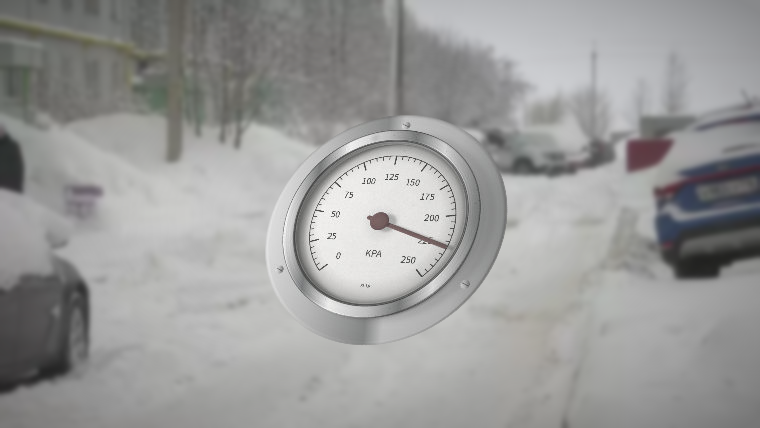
value=225 unit=kPa
